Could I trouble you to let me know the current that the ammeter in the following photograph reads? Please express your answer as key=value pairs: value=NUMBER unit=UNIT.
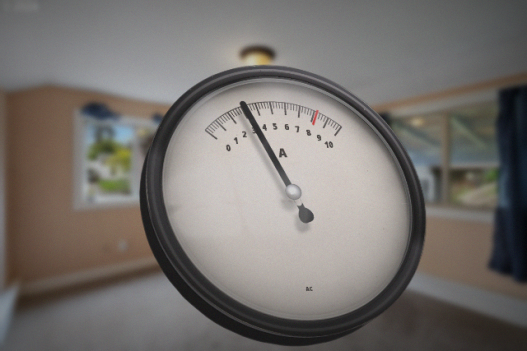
value=3 unit=A
